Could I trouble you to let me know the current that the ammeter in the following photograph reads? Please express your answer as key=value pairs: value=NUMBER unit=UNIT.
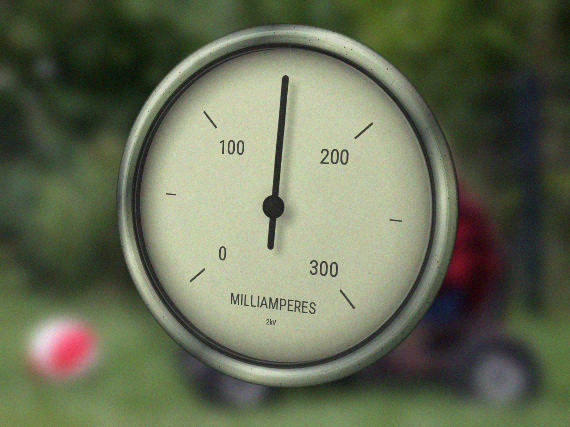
value=150 unit=mA
